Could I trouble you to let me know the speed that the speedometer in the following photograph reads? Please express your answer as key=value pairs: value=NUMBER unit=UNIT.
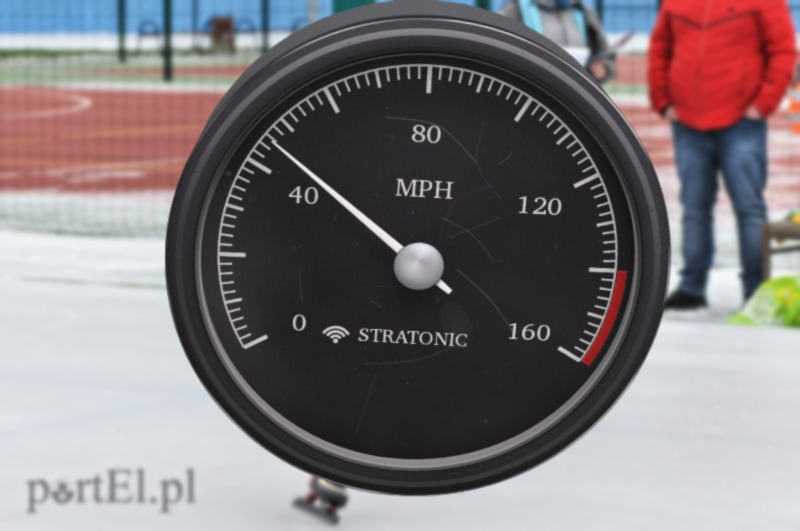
value=46 unit=mph
